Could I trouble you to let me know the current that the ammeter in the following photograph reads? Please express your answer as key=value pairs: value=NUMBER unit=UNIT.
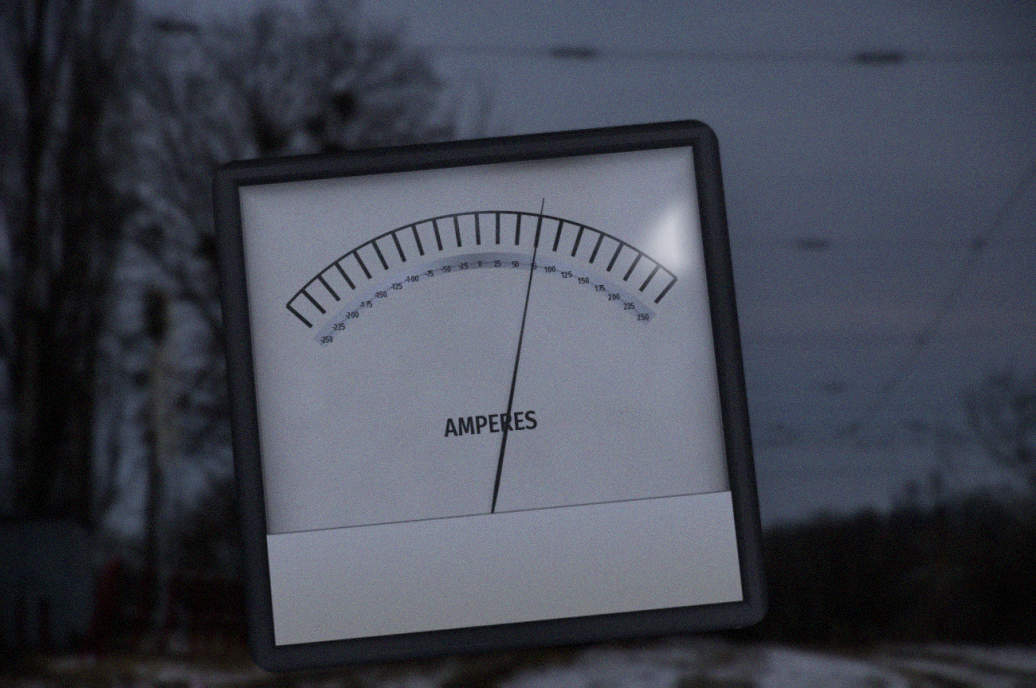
value=75 unit=A
